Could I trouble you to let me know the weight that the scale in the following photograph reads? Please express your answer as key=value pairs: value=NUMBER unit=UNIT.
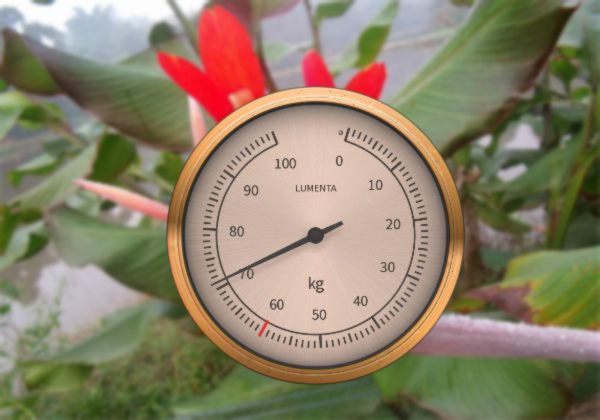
value=71 unit=kg
